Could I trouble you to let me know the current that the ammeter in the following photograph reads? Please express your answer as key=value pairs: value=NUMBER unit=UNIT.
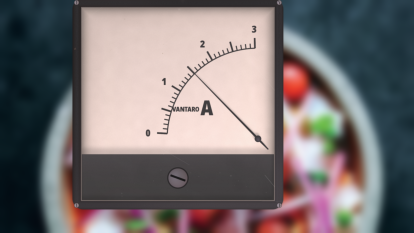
value=1.5 unit=A
